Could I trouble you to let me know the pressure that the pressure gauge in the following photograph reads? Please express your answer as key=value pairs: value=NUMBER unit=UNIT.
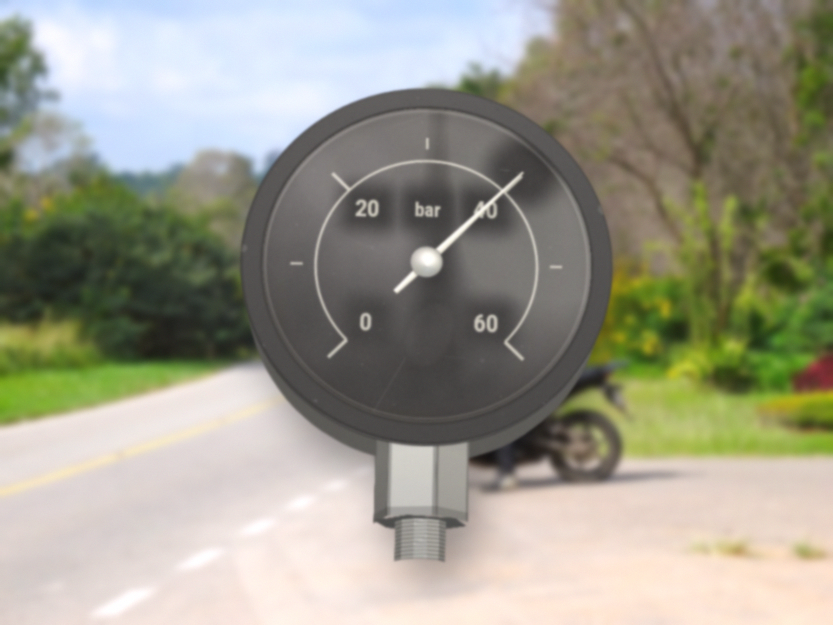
value=40 unit=bar
